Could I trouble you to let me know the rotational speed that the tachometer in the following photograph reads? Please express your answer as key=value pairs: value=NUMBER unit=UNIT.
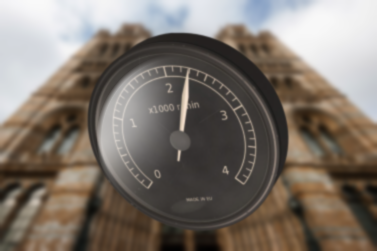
value=2300 unit=rpm
